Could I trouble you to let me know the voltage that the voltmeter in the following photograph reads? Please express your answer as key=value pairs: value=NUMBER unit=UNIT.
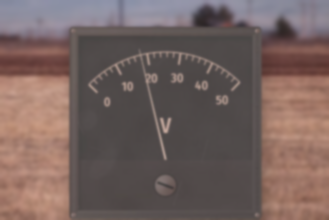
value=18 unit=V
